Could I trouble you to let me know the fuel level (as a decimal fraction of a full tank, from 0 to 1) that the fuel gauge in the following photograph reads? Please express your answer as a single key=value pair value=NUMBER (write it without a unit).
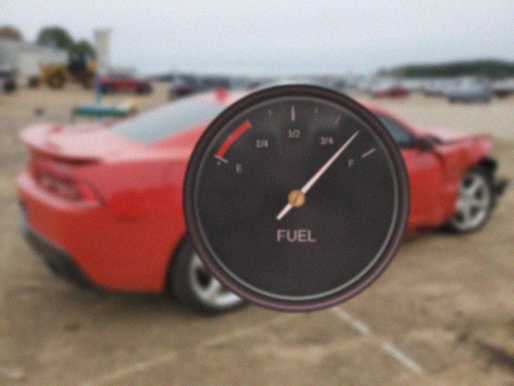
value=0.875
